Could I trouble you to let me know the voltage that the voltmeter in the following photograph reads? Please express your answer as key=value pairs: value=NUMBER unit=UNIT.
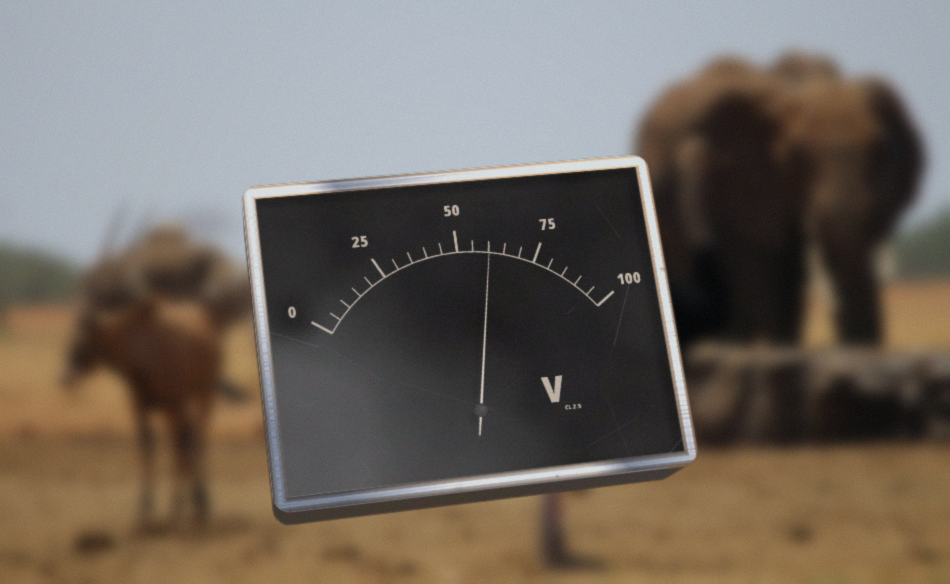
value=60 unit=V
